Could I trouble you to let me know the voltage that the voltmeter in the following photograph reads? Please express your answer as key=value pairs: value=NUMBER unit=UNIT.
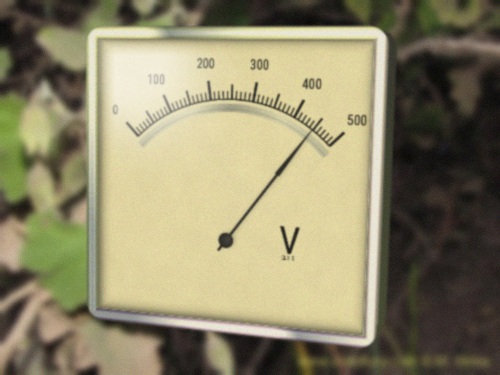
value=450 unit=V
